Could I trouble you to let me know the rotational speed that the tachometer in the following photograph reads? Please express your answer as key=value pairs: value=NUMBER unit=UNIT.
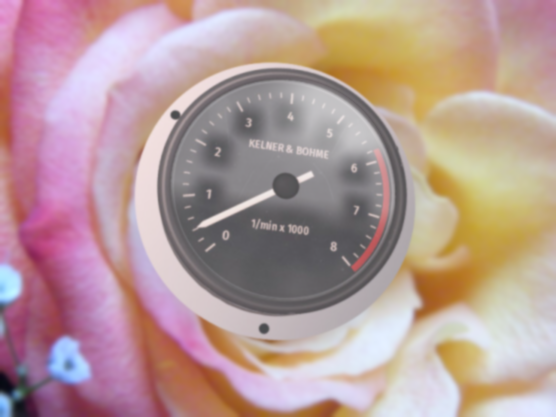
value=400 unit=rpm
